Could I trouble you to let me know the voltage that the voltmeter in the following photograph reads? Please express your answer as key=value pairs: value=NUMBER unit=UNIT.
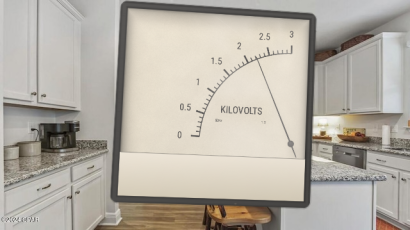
value=2.2 unit=kV
